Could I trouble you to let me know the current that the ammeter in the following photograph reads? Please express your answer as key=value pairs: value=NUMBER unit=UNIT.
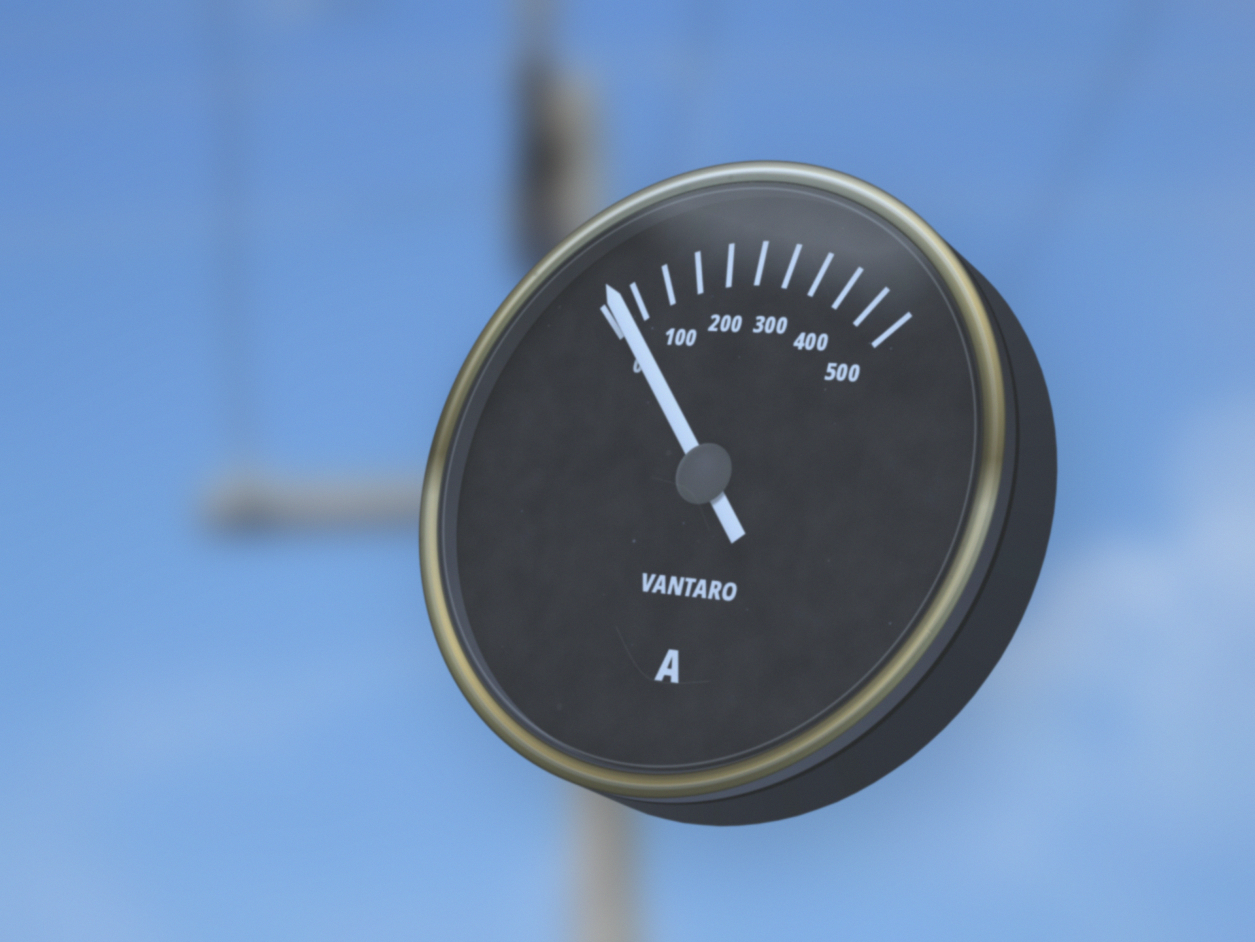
value=25 unit=A
